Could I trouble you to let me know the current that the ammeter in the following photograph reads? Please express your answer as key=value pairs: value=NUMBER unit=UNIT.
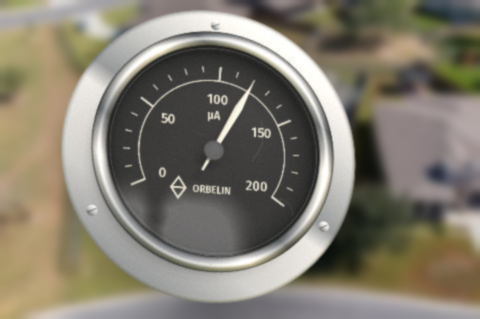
value=120 unit=µA
